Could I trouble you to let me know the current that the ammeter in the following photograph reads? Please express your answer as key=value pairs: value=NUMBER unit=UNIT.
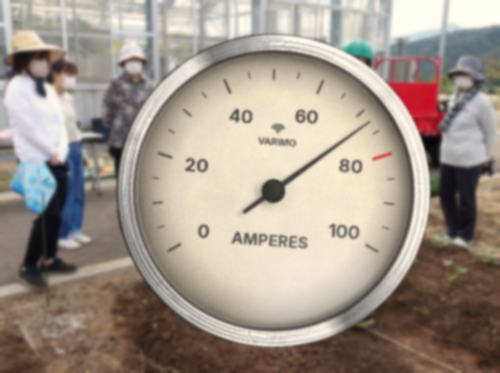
value=72.5 unit=A
